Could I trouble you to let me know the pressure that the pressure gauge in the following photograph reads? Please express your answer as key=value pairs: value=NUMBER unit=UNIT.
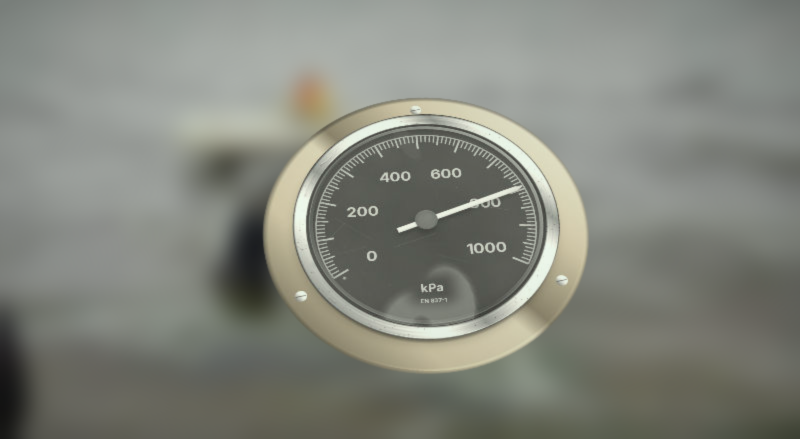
value=800 unit=kPa
